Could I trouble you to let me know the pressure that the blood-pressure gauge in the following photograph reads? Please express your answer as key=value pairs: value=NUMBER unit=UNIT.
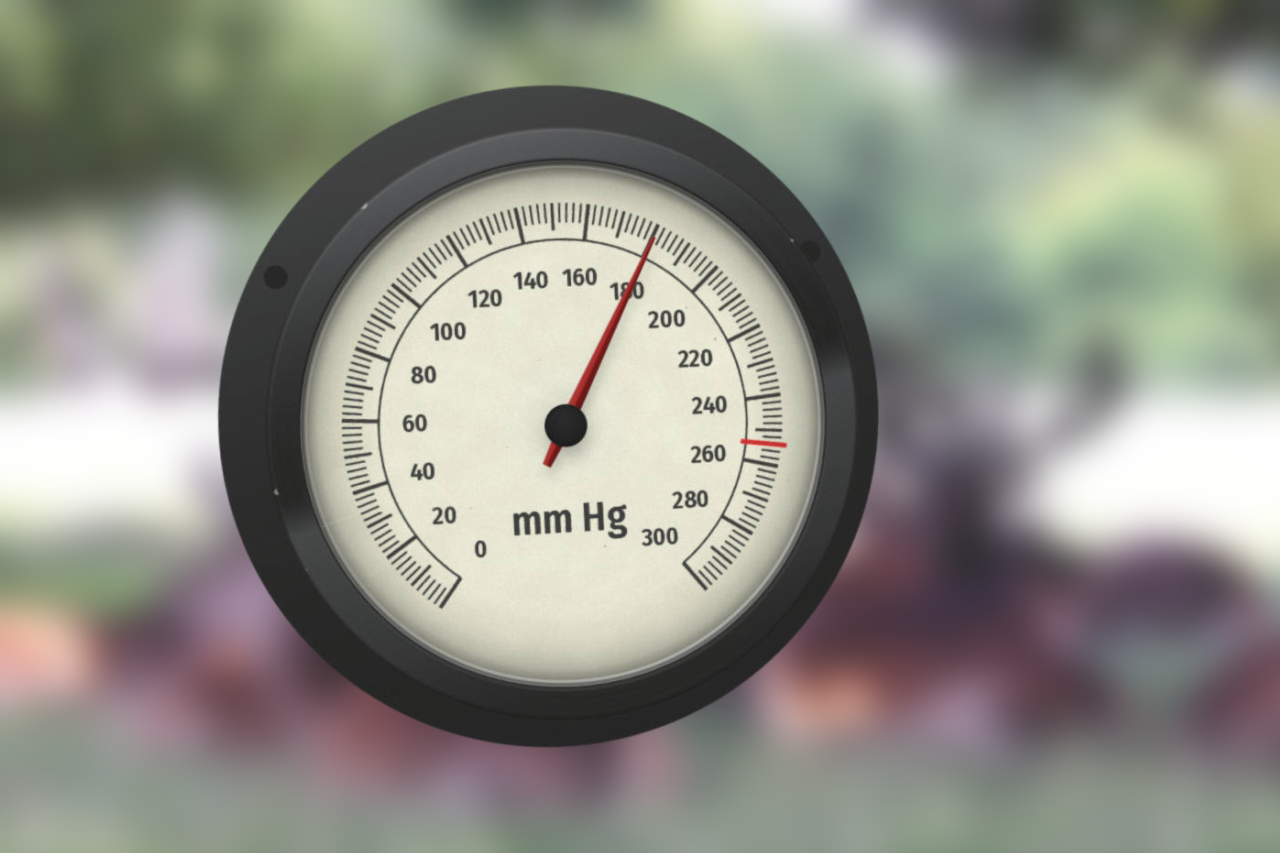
value=180 unit=mmHg
